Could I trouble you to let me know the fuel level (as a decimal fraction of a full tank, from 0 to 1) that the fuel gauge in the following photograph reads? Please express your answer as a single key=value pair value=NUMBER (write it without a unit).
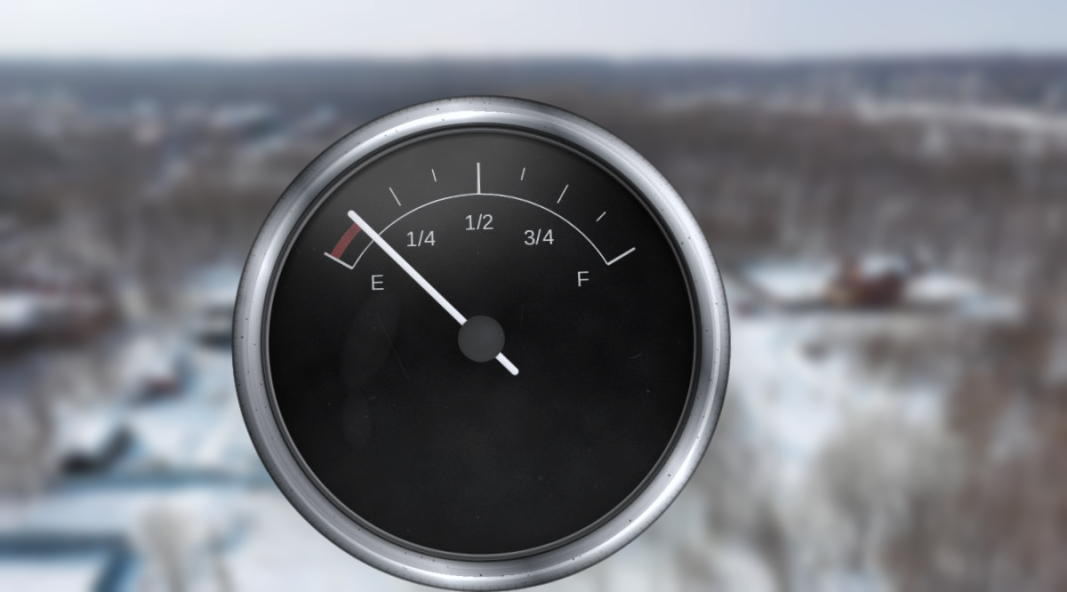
value=0.125
